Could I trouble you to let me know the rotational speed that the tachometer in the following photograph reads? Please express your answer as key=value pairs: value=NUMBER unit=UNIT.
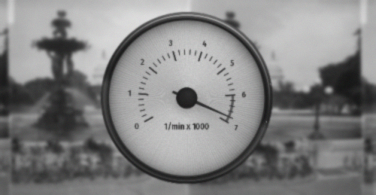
value=6800 unit=rpm
